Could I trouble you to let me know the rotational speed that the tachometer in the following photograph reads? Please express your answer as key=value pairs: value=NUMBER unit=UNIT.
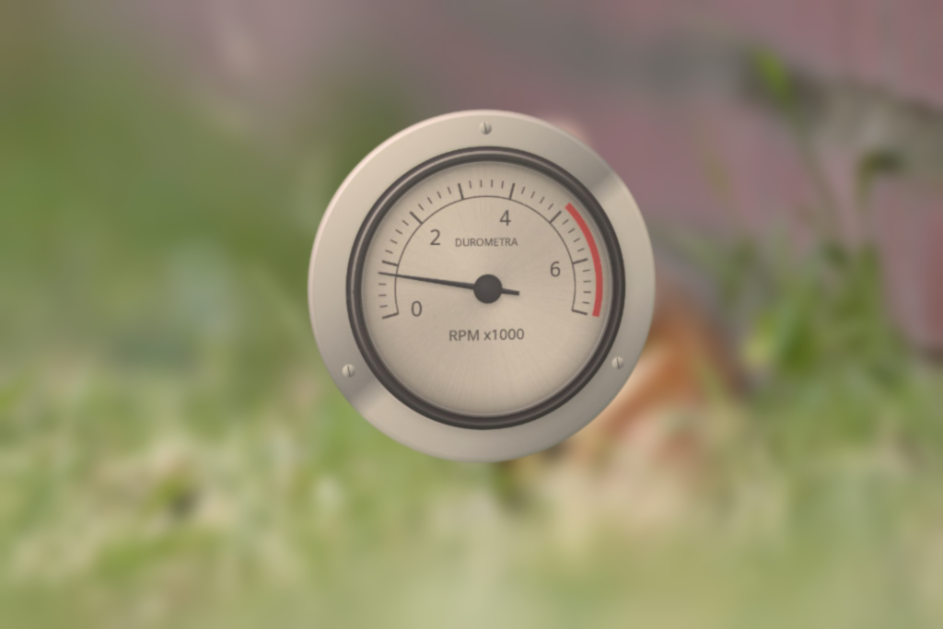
value=800 unit=rpm
